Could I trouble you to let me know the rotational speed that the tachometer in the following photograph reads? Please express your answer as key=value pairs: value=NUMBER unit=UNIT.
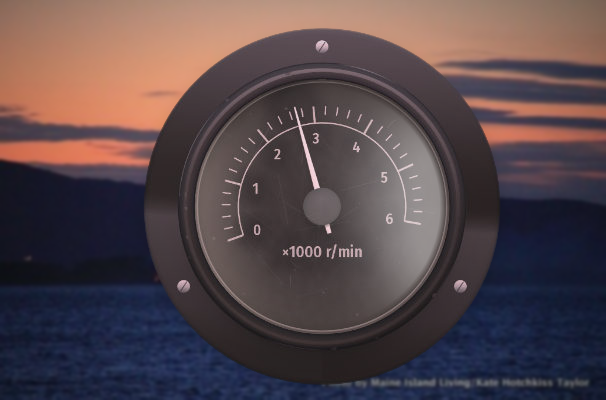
value=2700 unit=rpm
